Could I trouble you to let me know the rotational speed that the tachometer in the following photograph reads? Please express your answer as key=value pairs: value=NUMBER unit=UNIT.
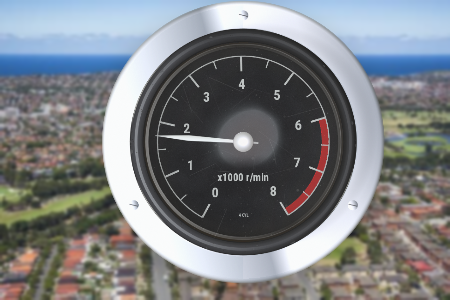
value=1750 unit=rpm
